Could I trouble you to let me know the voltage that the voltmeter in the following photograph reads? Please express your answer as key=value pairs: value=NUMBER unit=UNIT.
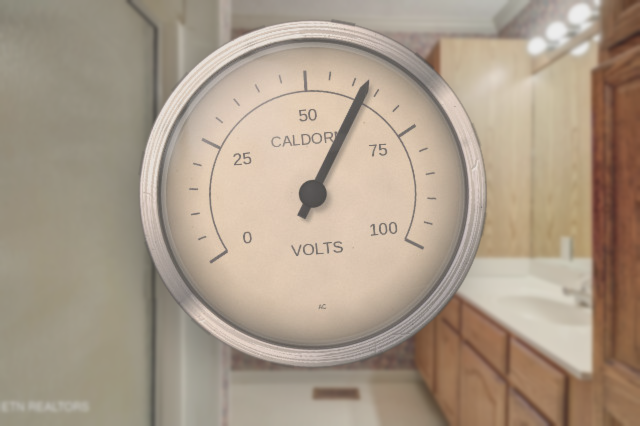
value=62.5 unit=V
